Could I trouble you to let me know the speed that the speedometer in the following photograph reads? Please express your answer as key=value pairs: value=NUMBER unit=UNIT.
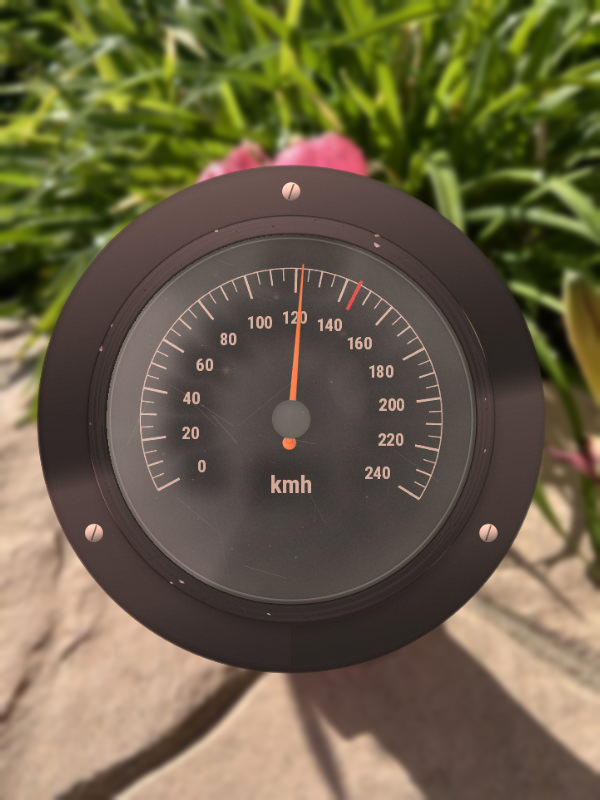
value=122.5 unit=km/h
